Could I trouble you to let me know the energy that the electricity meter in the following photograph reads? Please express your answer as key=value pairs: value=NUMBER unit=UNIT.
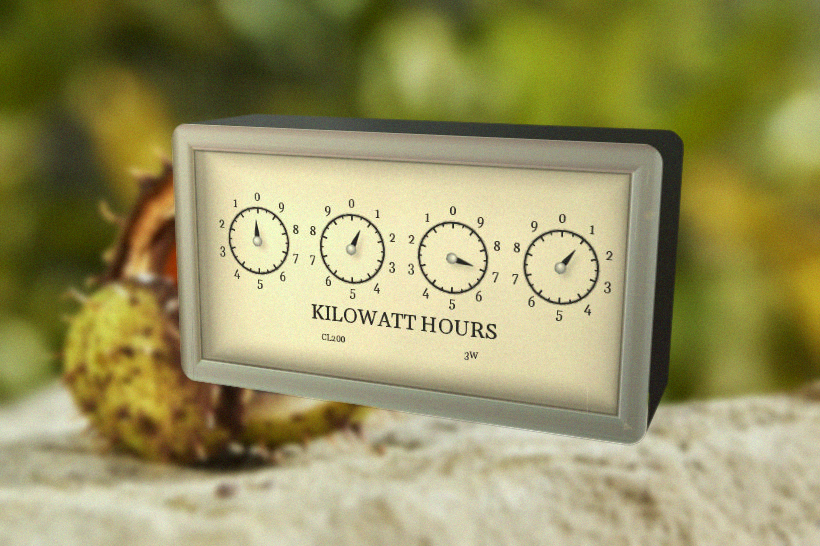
value=71 unit=kWh
